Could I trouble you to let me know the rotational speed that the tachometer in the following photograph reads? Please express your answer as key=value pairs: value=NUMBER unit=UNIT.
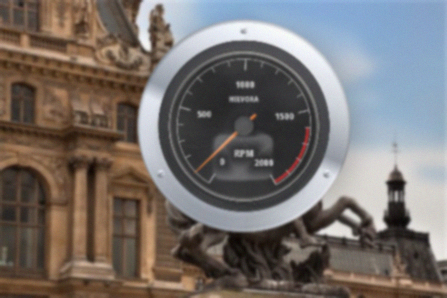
value=100 unit=rpm
